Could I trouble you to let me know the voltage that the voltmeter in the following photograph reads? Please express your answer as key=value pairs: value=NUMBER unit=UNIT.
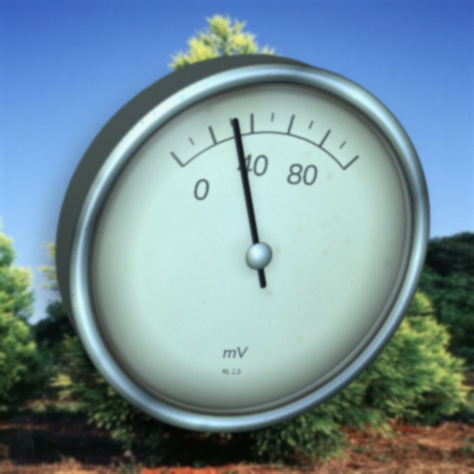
value=30 unit=mV
